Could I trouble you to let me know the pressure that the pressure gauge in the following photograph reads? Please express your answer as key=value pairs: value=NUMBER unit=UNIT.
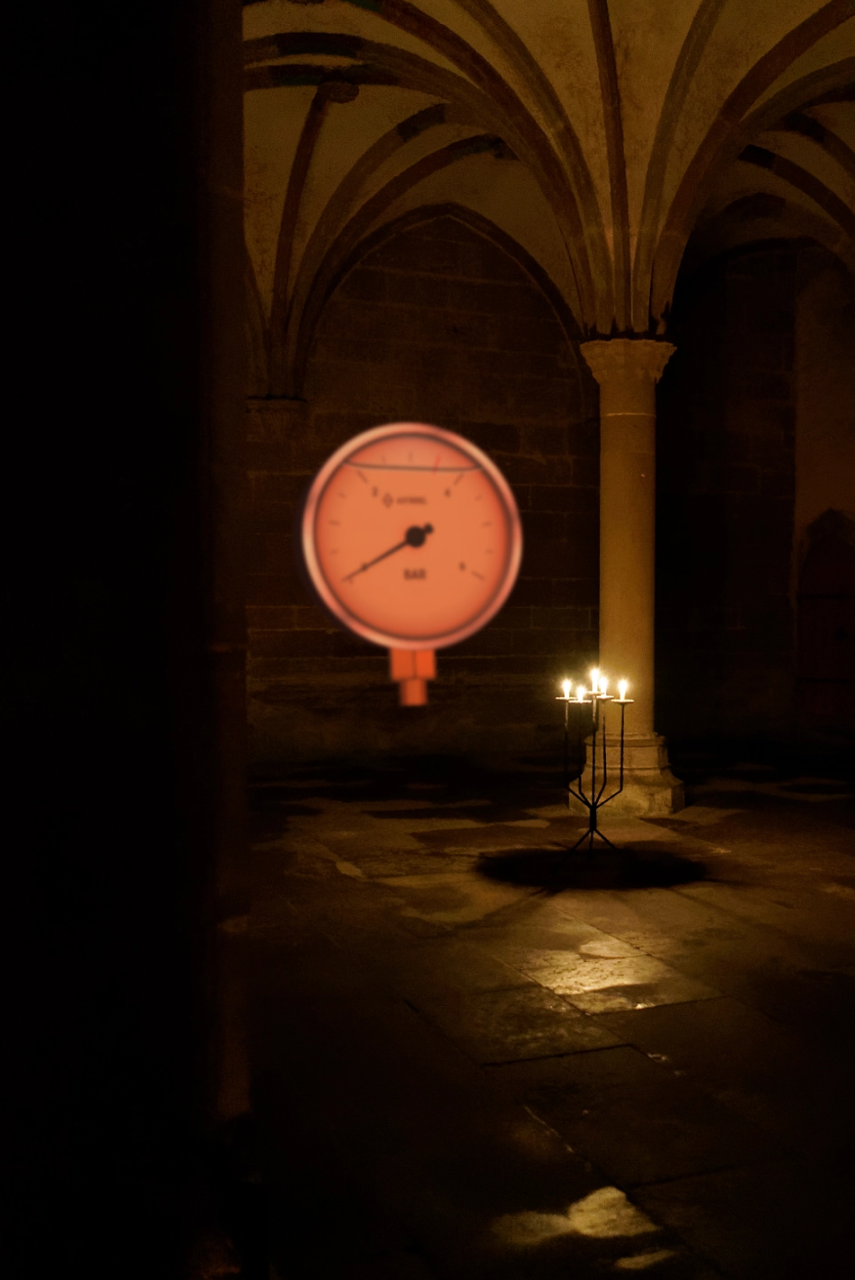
value=0 unit=bar
